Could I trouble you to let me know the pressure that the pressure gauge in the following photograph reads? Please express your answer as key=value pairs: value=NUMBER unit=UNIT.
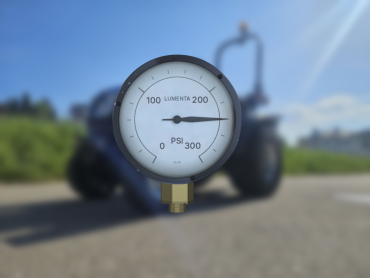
value=240 unit=psi
